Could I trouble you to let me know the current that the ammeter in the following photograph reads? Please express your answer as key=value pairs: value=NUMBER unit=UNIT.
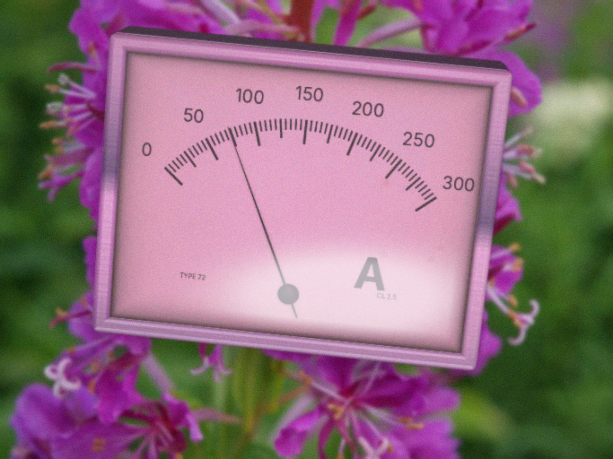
value=75 unit=A
